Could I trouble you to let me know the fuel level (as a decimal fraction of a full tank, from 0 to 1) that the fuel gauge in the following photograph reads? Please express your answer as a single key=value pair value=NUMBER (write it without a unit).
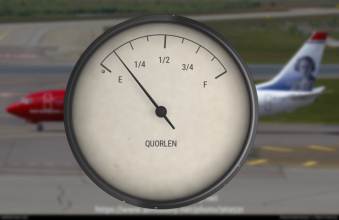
value=0.125
